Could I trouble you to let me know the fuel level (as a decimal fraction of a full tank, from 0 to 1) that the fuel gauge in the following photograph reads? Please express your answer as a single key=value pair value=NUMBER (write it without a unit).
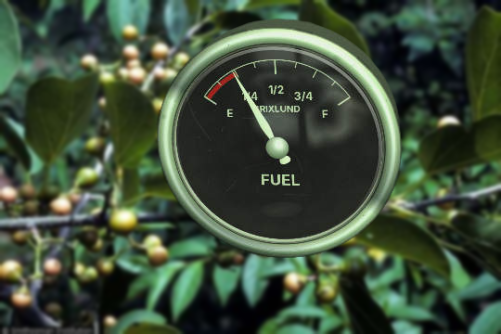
value=0.25
